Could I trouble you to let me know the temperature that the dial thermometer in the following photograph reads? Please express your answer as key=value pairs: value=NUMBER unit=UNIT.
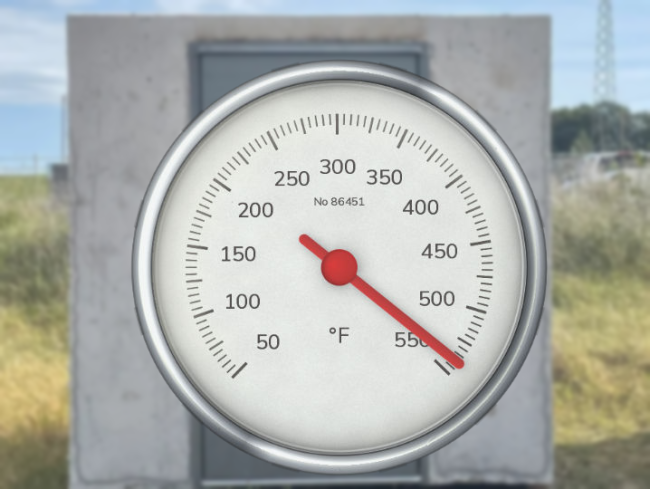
value=540 unit=°F
